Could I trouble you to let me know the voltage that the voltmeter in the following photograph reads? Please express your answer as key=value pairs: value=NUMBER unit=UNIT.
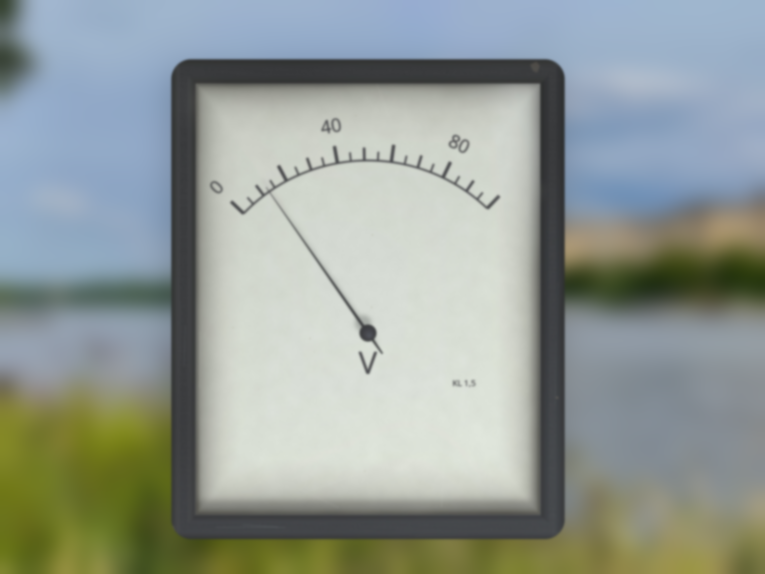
value=12.5 unit=V
